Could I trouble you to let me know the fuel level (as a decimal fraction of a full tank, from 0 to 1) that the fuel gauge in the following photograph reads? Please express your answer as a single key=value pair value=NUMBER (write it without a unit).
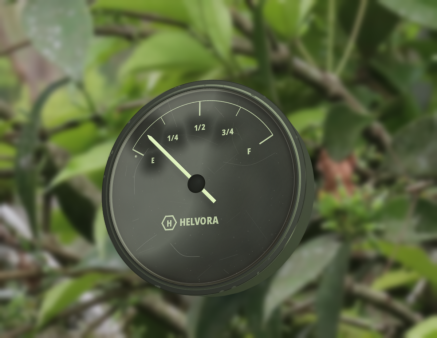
value=0.125
